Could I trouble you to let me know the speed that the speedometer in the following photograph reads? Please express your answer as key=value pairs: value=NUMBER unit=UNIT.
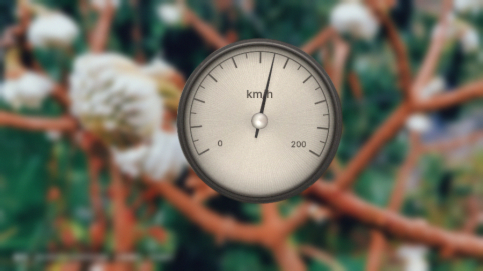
value=110 unit=km/h
